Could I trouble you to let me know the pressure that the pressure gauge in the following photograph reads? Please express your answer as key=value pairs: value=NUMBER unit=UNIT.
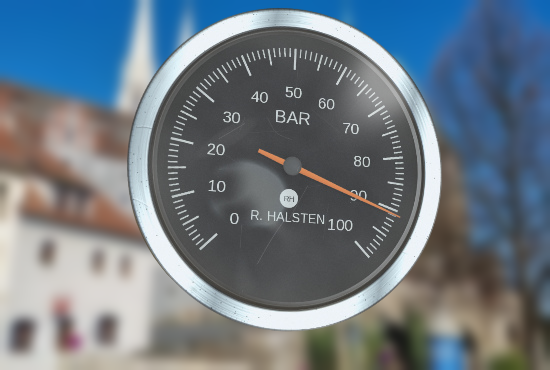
value=91 unit=bar
